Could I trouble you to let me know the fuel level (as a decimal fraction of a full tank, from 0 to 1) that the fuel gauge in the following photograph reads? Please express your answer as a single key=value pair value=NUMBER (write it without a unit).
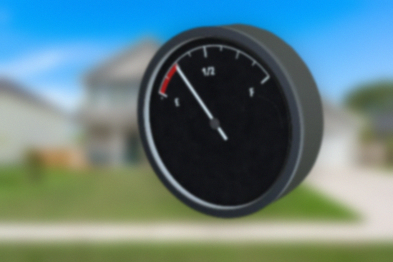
value=0.25
